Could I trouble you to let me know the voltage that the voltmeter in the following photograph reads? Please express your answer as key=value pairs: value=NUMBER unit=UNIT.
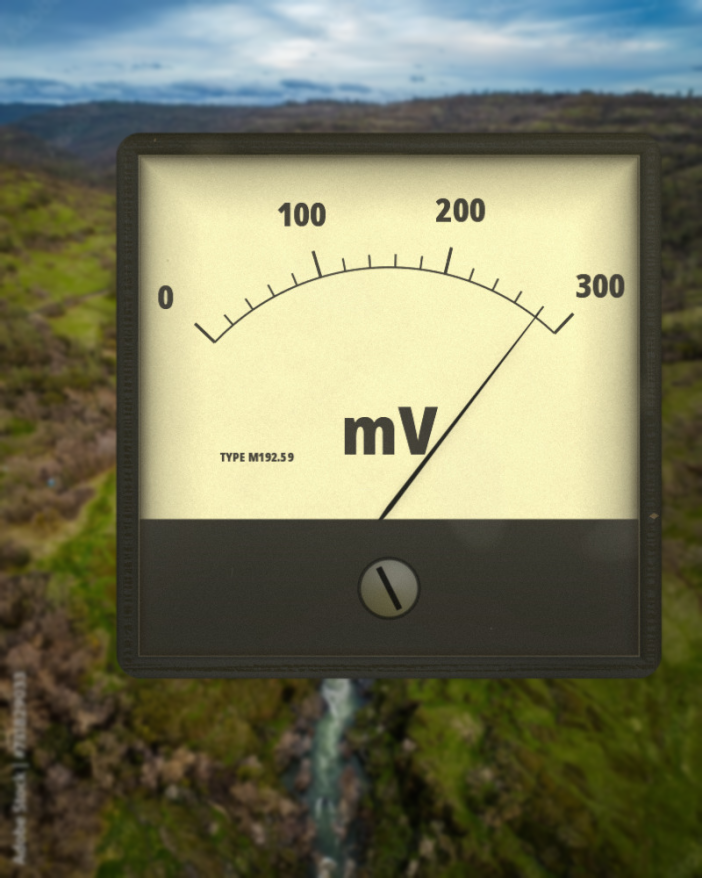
value=280 unit=mV
